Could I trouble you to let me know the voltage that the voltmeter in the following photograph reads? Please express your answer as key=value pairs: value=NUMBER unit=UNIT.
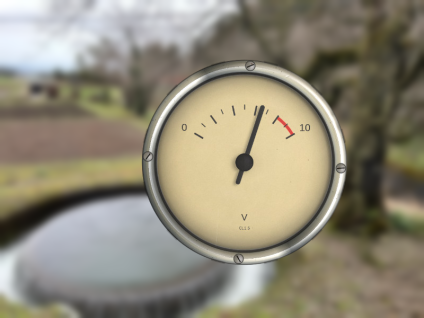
value=6.5 unit=V
